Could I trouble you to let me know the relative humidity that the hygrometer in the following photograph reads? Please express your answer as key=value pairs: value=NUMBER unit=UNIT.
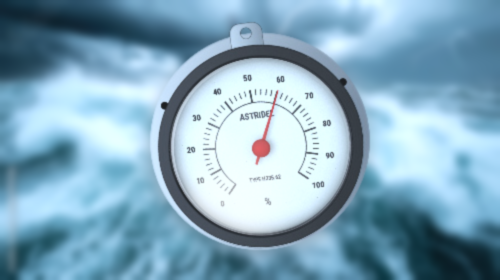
value=60 unit=%
